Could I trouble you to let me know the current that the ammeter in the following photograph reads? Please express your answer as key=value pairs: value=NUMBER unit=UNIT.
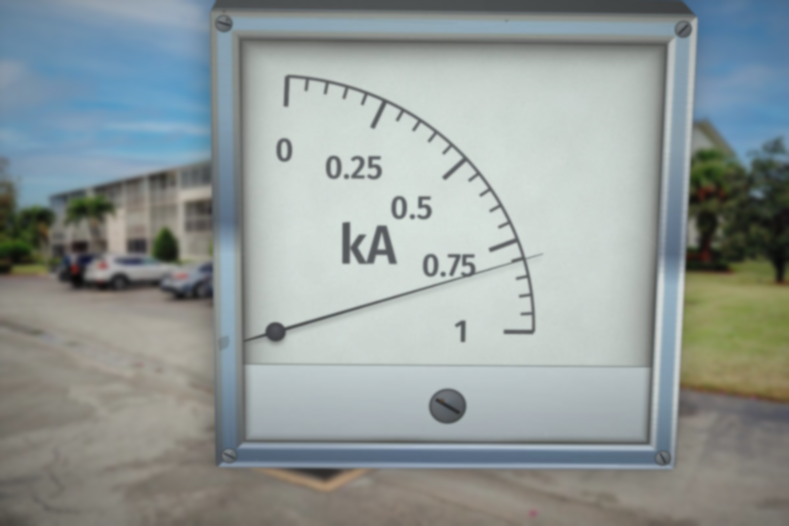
value=0.8 unit=kA
